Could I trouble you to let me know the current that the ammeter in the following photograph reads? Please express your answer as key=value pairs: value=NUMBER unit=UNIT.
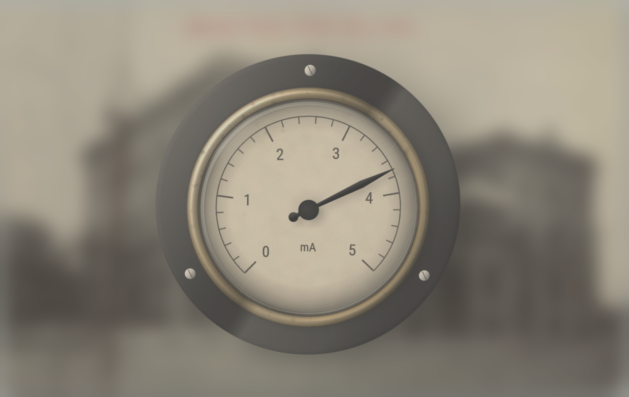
value=3.7 unit=mA
